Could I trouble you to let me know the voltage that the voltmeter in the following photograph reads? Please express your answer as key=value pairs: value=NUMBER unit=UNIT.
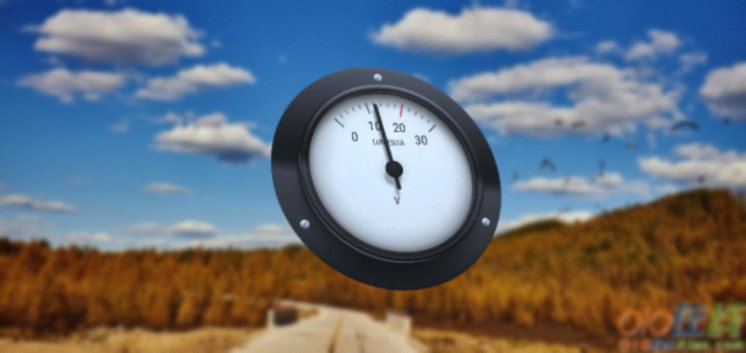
value=12 unit=V
